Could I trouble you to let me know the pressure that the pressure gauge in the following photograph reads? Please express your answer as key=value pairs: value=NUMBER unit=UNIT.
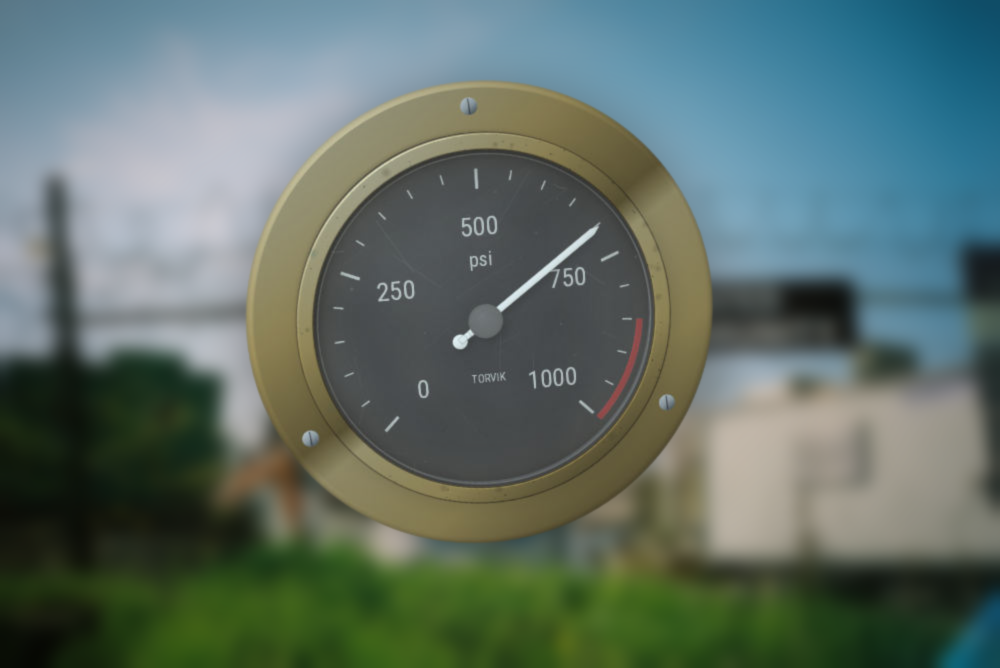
value=700 unit=psi
